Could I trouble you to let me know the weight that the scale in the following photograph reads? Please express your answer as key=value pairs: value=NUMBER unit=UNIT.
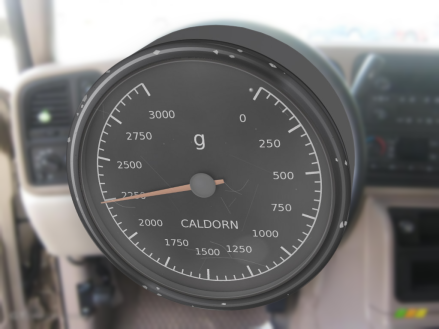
value=2250 unit=g
